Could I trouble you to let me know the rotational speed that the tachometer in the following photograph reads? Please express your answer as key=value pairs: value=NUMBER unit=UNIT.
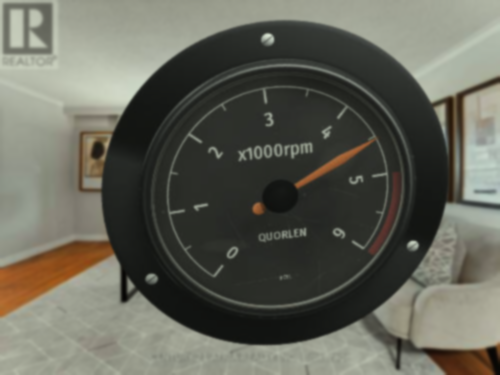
value=4500 unit=rpm
